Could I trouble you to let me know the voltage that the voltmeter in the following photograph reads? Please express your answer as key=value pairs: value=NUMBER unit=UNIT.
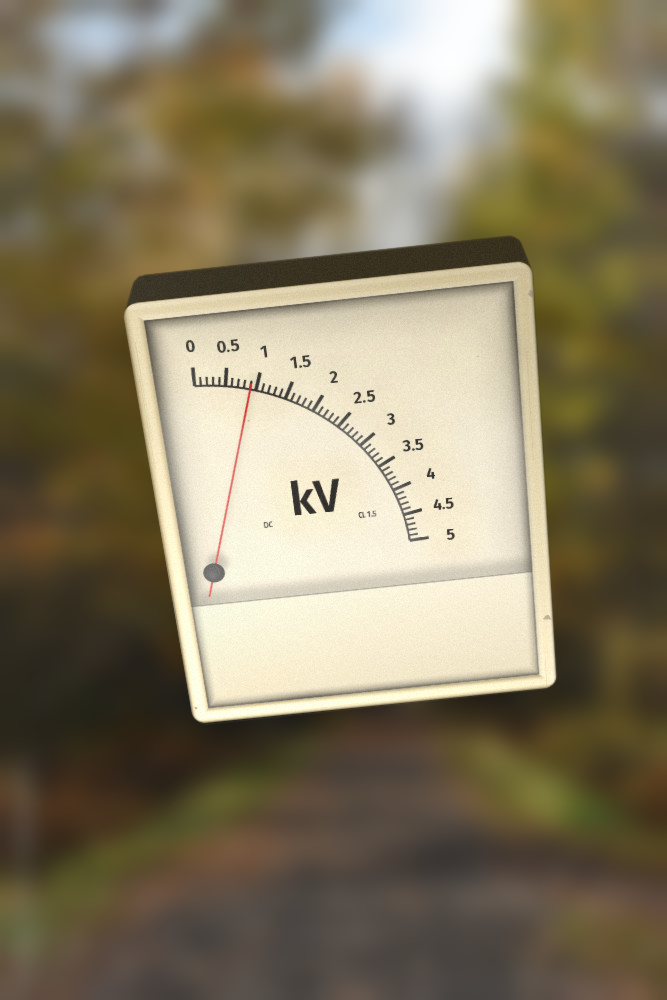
value=0.9 unit=kV
